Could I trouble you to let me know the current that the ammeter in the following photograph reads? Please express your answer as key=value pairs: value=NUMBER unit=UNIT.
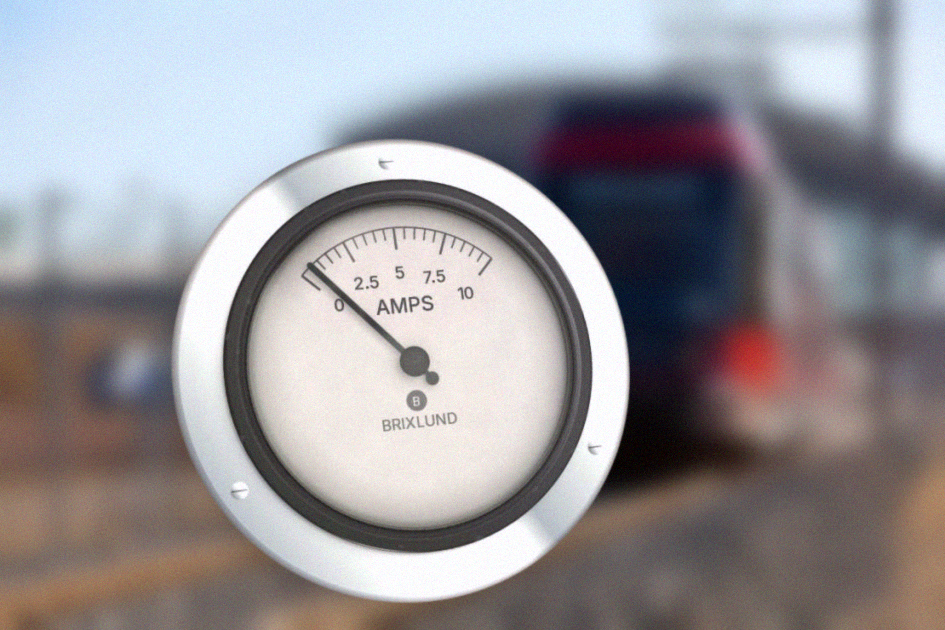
value=0.5 unit=A
